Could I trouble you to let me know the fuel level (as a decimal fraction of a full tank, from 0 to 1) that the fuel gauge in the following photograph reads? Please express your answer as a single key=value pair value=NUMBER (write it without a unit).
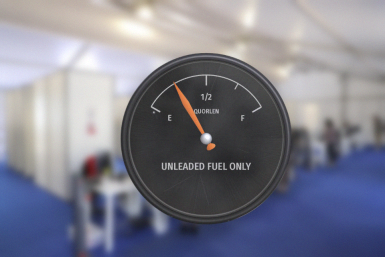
value=0.25
